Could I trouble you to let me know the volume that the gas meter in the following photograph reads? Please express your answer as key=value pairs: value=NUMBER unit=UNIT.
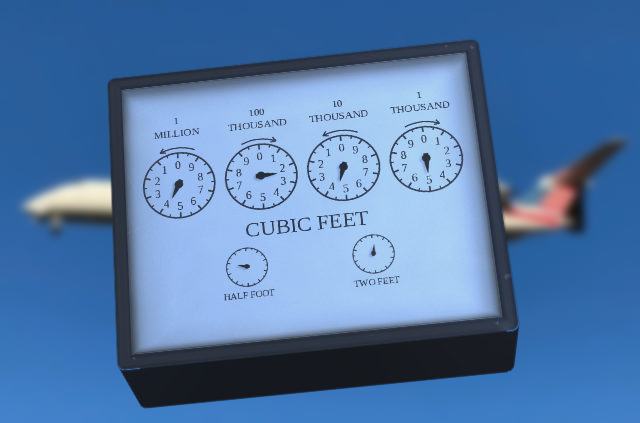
value=424500 unit=ft³
